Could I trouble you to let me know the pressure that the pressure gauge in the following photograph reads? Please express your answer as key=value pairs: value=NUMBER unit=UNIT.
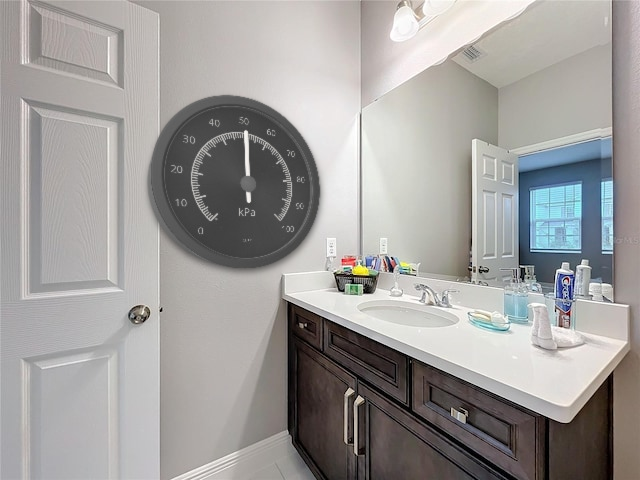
value=50 unit=kPa
